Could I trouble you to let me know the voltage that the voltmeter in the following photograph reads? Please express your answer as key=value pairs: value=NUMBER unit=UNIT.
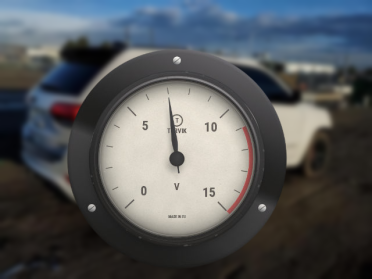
value=7 unit=V
